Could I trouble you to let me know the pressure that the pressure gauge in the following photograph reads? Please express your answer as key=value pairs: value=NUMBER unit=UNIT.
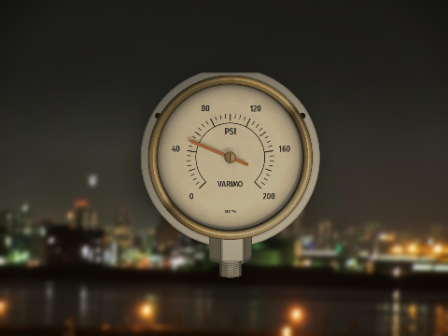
value=50 unit=psi
